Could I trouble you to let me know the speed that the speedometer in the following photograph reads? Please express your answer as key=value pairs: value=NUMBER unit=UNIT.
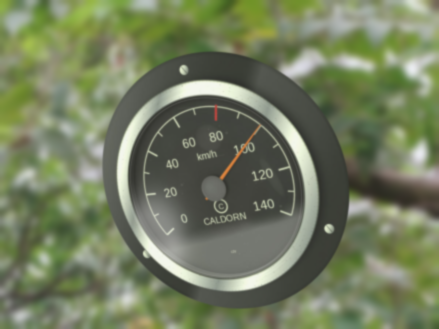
value=100 unit=km/h
